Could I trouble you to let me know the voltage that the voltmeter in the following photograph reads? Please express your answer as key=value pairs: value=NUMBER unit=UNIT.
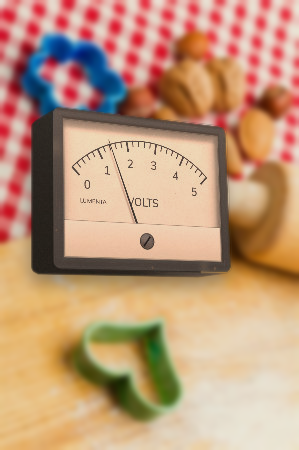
value=1.4 unit=V
